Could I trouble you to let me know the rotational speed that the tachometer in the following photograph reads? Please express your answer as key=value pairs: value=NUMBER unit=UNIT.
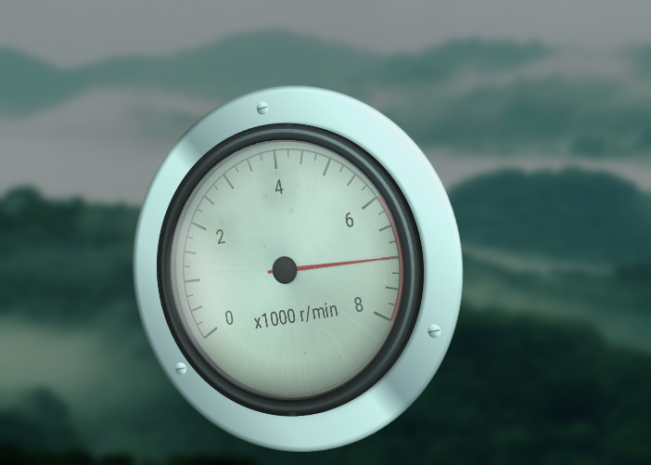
value=7000 unit=rpm
